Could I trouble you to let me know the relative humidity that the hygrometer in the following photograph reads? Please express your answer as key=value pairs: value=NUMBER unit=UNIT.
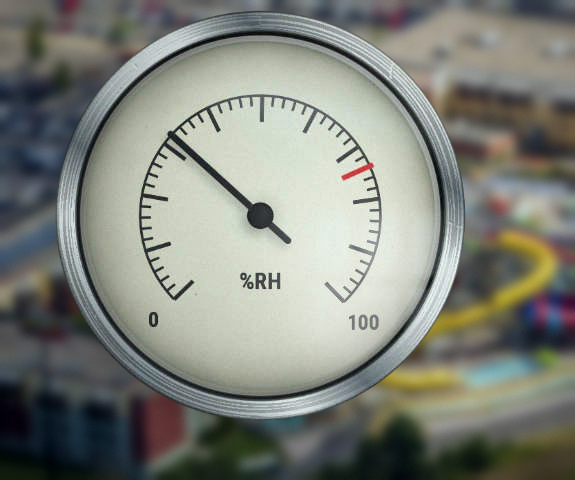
value=32 unit=%
